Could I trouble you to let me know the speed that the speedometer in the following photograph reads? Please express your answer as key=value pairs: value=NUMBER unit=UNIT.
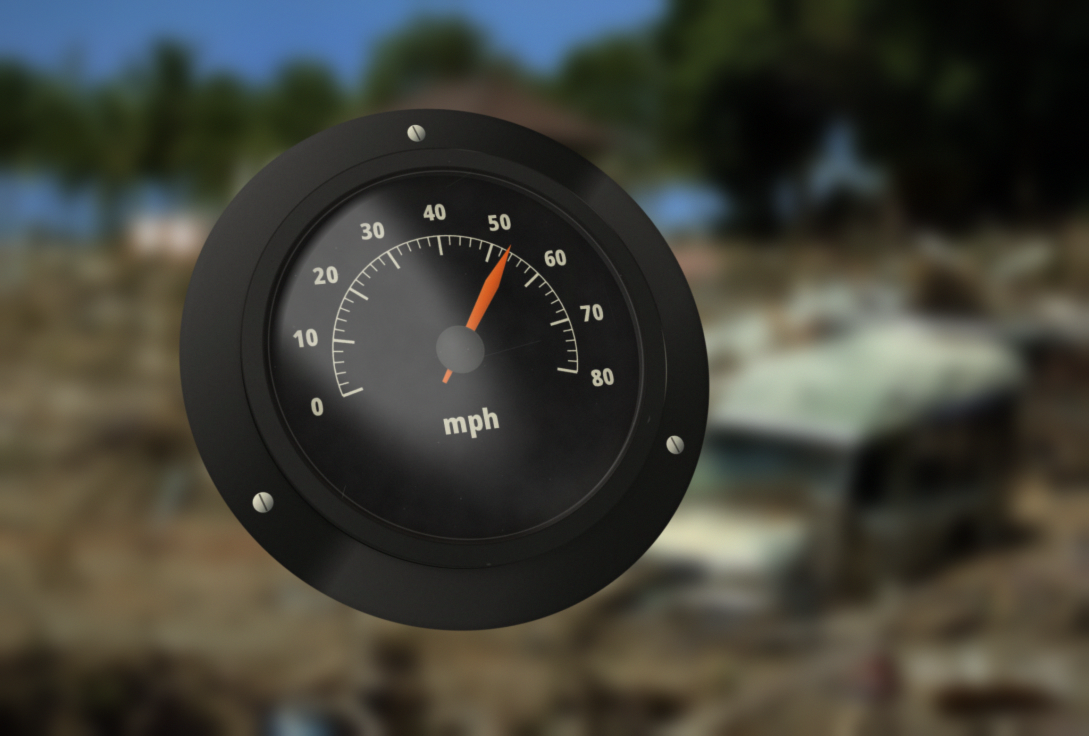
value=53 unit=mph
